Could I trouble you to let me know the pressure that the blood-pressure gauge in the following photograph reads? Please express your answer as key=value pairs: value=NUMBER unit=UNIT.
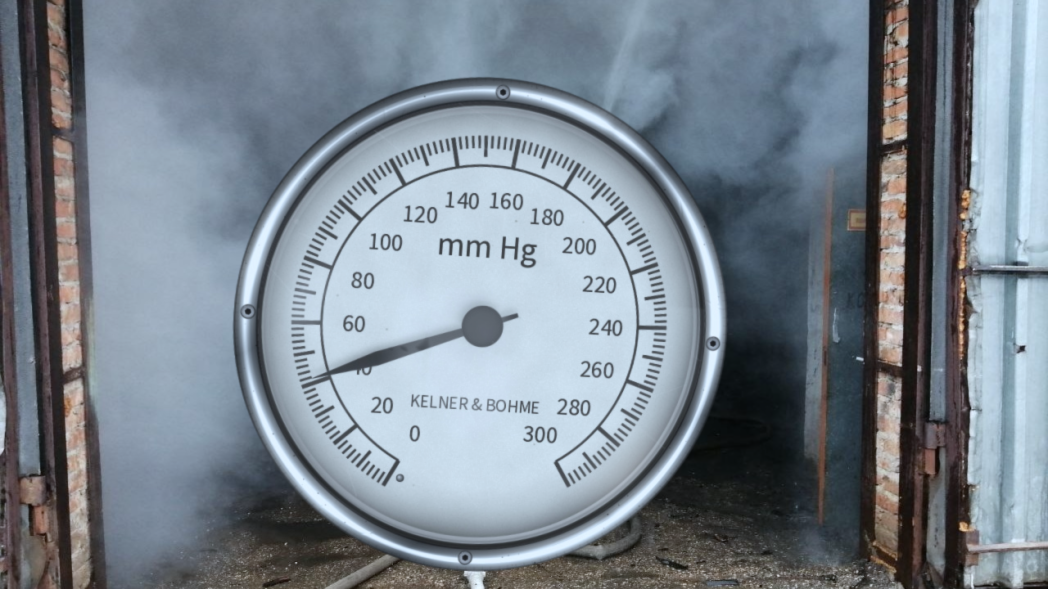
value=42 unit=mmHg
